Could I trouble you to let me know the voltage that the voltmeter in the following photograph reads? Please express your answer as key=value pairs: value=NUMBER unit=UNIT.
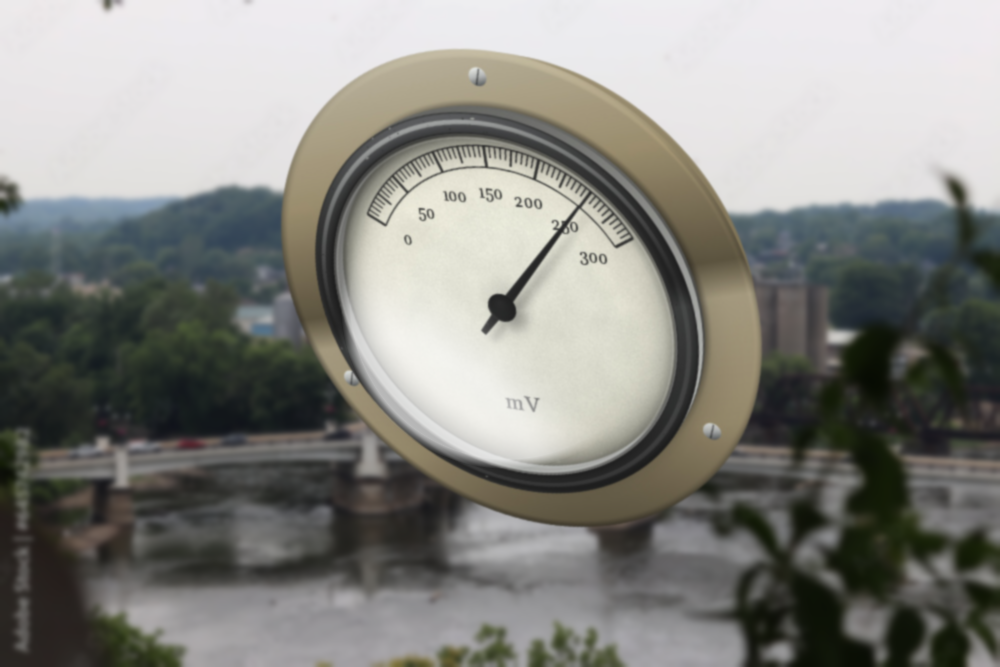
value=250 unit=mV
